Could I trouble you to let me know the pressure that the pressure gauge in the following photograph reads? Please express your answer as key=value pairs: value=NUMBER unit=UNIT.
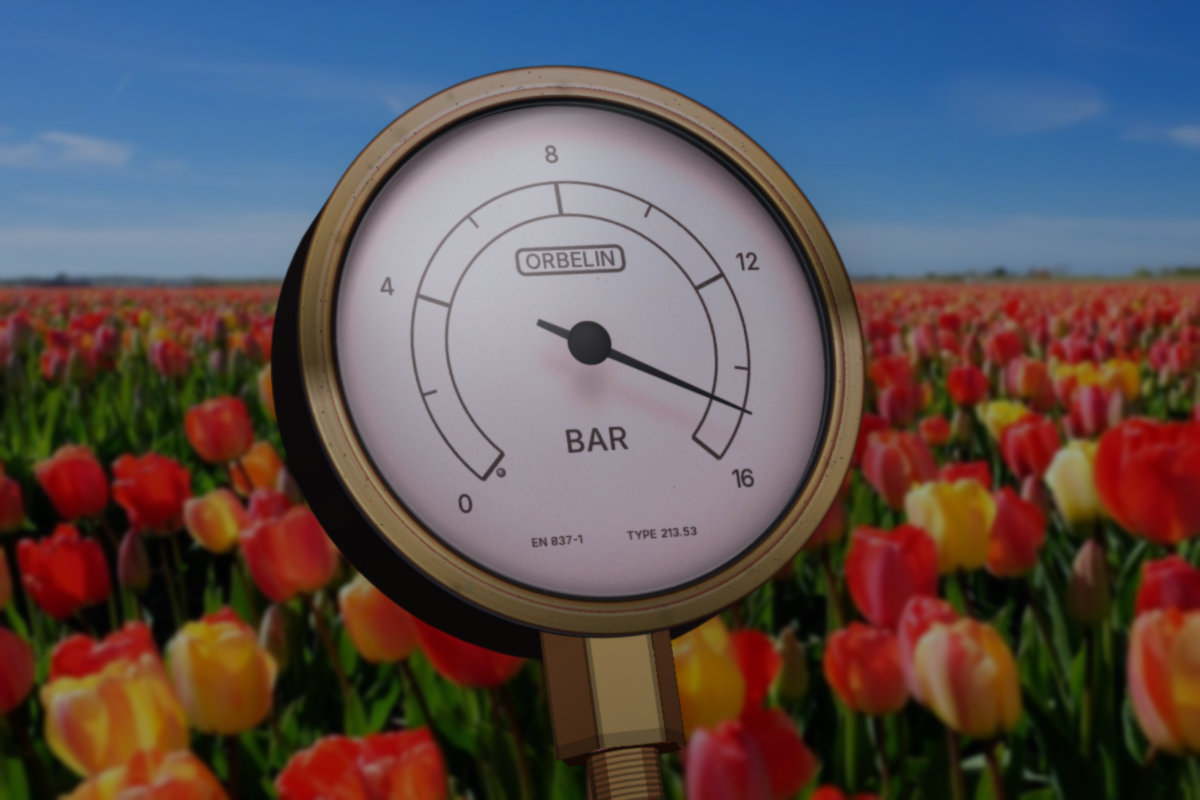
value=15 unit=bar
